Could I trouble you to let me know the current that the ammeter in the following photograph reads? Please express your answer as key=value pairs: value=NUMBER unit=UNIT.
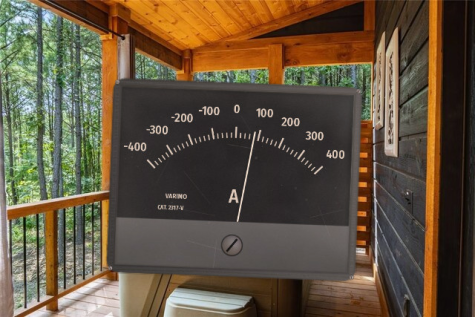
value=80 unit=A
